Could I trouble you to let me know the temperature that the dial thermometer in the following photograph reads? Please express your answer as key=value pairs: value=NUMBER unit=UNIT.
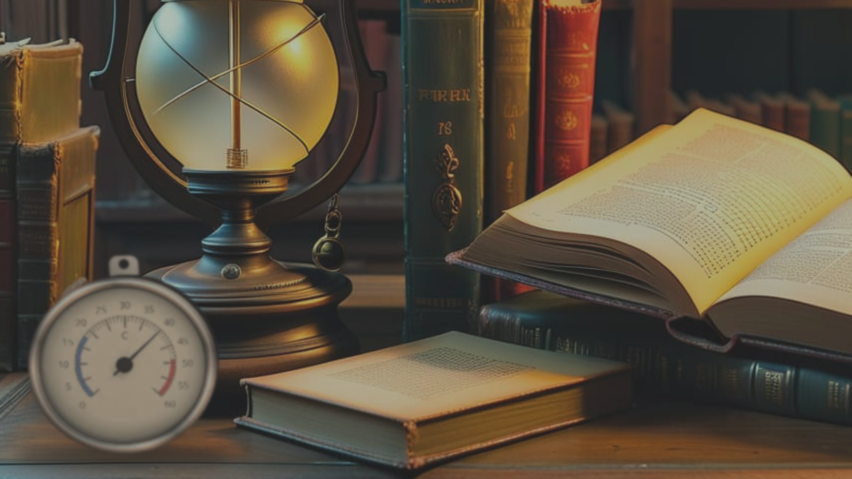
value=40 unit=°C
